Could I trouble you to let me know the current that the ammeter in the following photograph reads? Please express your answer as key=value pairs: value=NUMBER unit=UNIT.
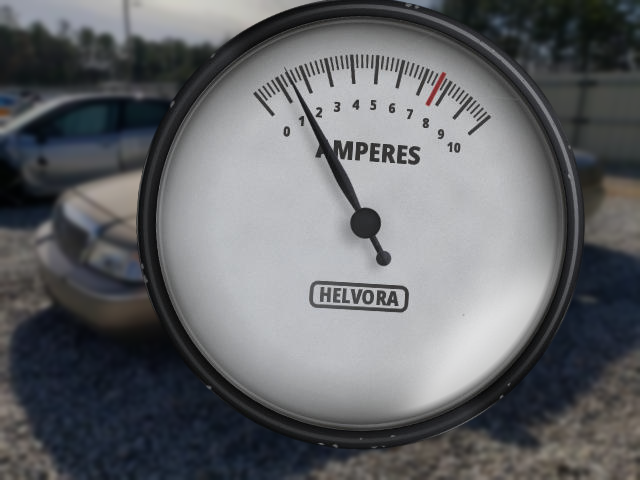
value=1.4 unit=A
